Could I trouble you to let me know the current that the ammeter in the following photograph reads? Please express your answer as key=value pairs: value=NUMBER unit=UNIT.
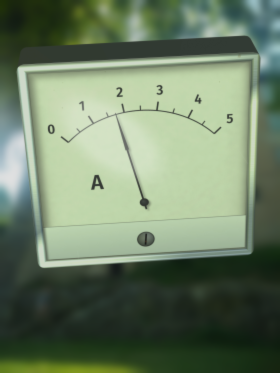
value=1.75 unit=A
